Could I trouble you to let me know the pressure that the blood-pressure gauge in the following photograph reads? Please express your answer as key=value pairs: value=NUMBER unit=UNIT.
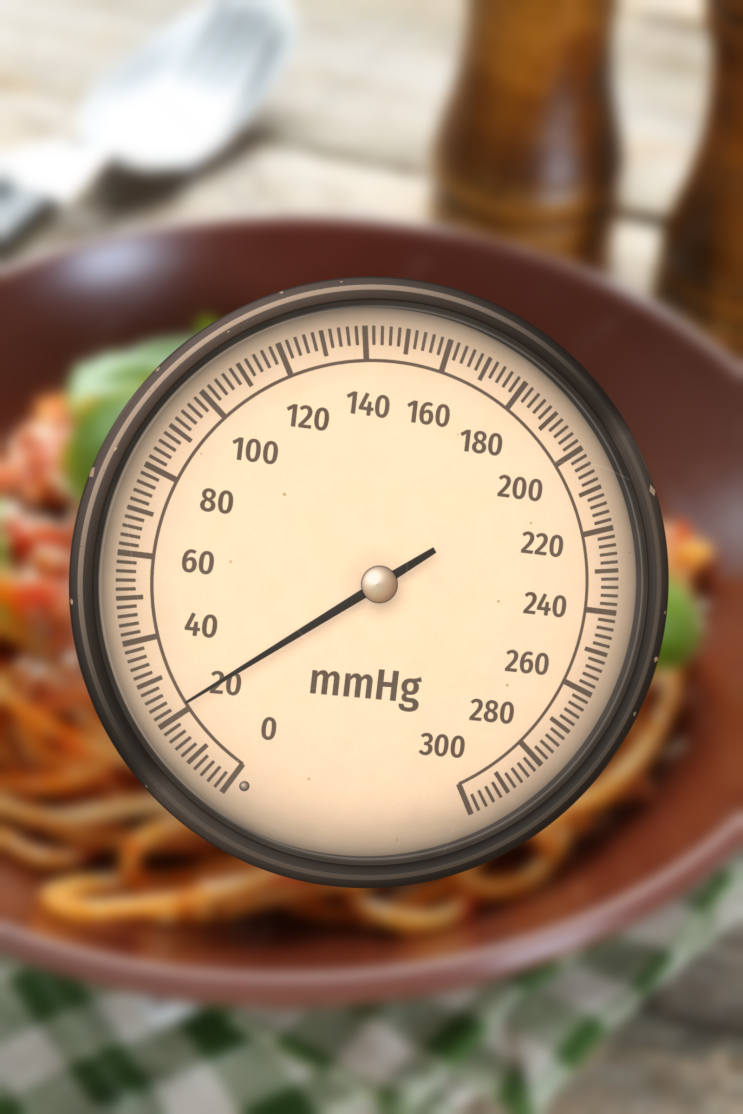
value=22 unit=mmHg
